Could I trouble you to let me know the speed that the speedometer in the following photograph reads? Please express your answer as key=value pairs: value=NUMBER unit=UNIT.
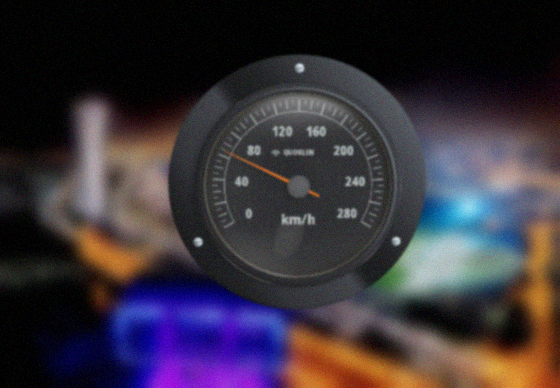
value=65 unit=km/h
